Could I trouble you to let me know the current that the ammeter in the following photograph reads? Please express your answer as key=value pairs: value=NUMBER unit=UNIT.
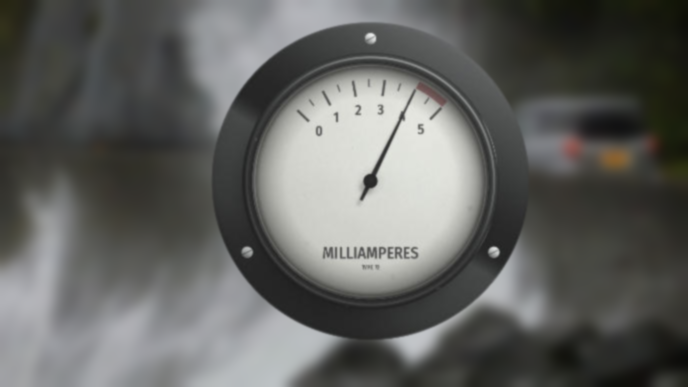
value=4 unit=mA
